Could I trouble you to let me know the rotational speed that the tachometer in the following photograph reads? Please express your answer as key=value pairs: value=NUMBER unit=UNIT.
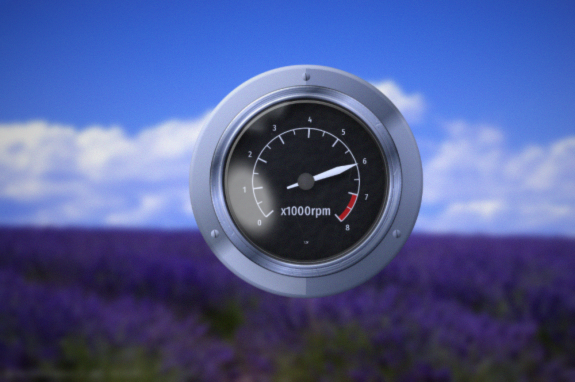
value=6000 unit=rpm
